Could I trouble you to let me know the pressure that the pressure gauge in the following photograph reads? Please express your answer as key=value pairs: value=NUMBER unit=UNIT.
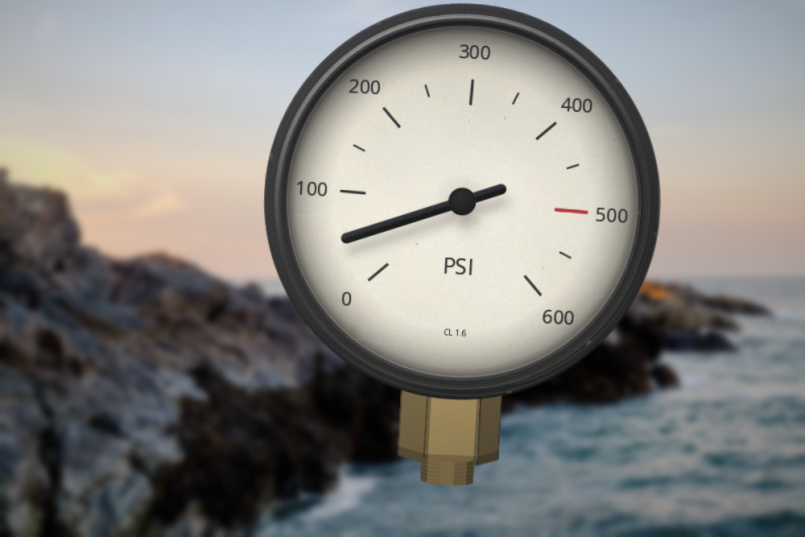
value=50 unit=psi
